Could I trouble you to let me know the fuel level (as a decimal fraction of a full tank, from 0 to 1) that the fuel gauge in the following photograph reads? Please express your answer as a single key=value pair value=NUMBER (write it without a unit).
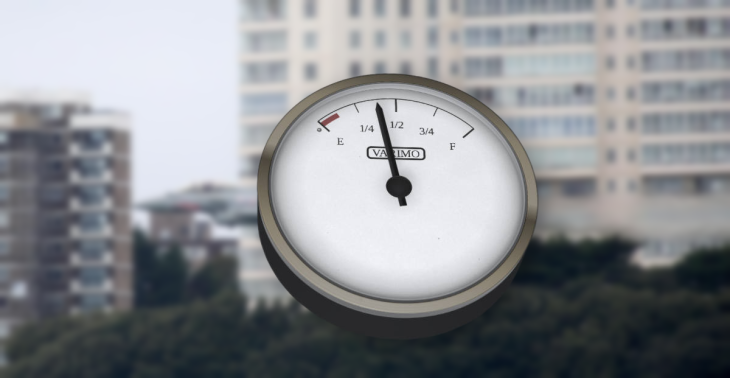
value=0.375
